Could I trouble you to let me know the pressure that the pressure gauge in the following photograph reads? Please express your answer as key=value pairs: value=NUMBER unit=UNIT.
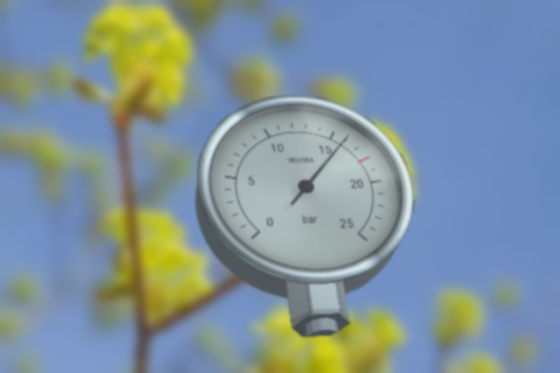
value=16 unit=bar
